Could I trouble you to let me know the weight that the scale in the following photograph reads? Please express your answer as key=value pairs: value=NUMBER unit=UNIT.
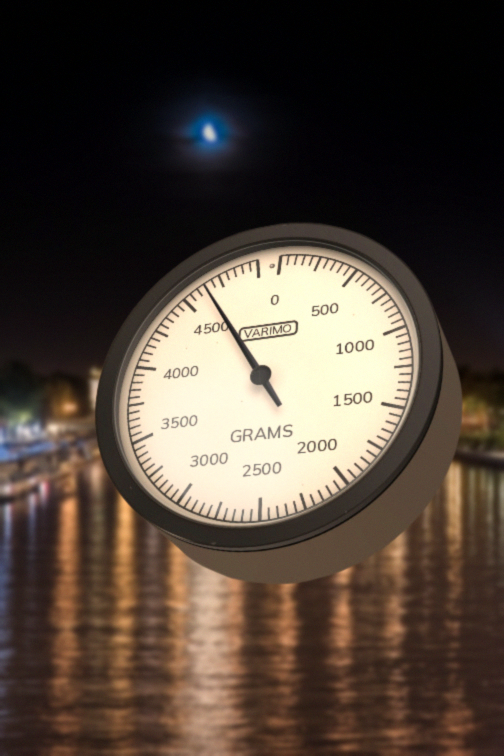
value=4650 unit=g
